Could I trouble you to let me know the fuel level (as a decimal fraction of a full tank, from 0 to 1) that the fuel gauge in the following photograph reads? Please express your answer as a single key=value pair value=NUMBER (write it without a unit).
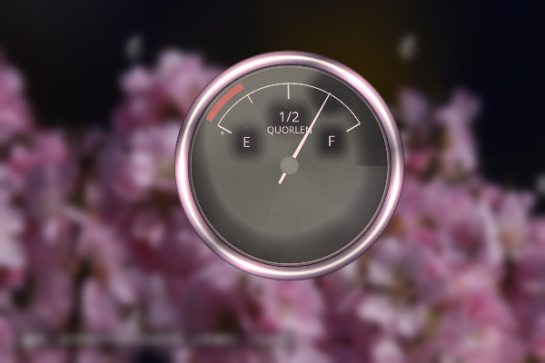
value=0.75
